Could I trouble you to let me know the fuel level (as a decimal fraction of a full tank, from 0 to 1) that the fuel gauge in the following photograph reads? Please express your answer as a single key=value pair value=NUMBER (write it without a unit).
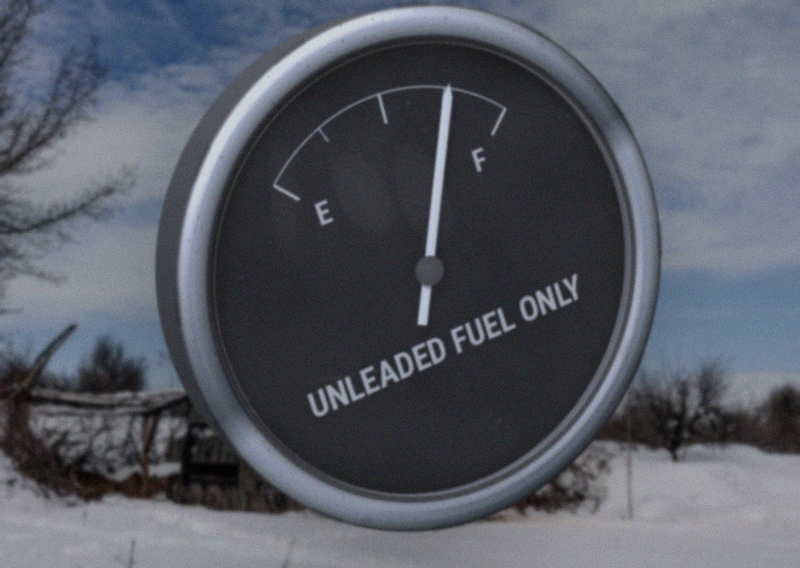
value=0.75
